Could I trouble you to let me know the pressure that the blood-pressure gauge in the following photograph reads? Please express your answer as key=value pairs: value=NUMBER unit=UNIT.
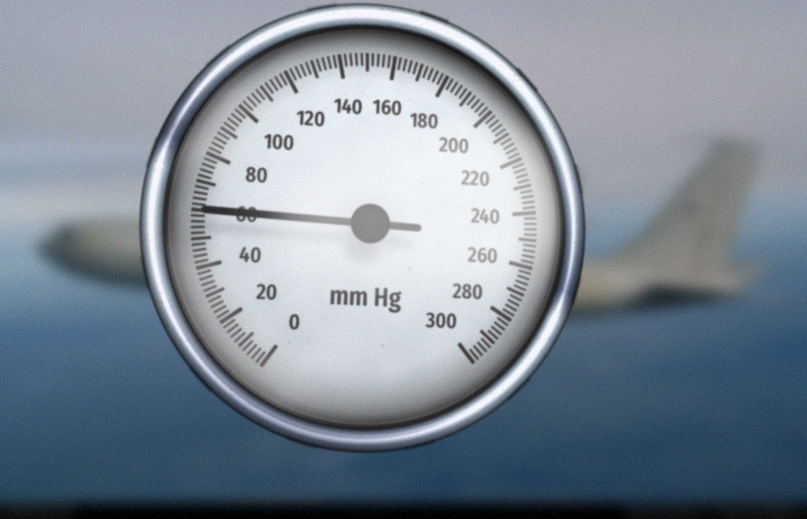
value=60 unit=mmHg
